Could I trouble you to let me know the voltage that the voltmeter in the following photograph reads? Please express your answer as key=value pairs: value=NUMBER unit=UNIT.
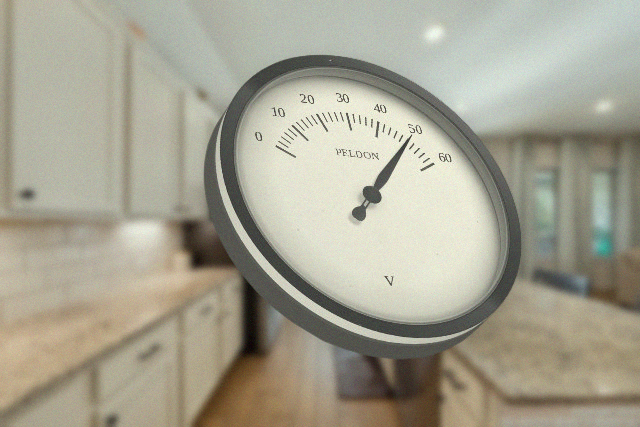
value=50 unit=V
